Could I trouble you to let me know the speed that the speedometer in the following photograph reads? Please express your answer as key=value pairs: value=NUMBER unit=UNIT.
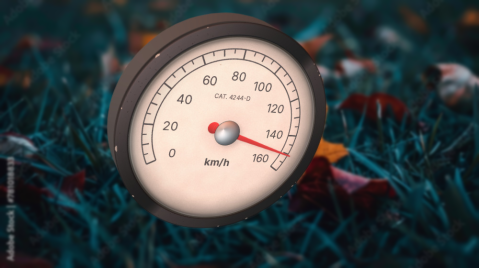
value=150 unit=km/h
